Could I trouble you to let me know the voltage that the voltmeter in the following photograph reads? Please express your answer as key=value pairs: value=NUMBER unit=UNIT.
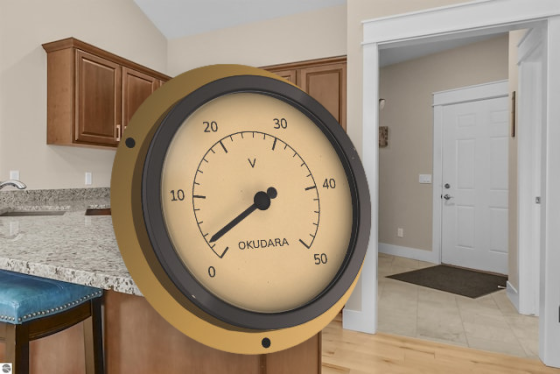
value=3 unit=V
